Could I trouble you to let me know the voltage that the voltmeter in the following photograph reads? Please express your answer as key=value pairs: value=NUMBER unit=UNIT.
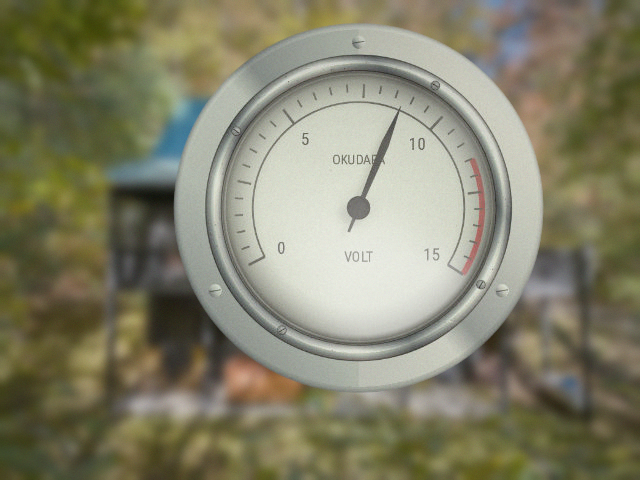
value=8.75 unit=V
